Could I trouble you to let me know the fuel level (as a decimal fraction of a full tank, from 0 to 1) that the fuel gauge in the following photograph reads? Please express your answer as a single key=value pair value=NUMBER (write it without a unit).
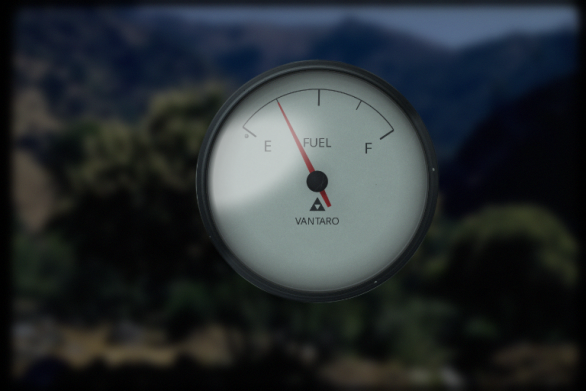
value=0.25
